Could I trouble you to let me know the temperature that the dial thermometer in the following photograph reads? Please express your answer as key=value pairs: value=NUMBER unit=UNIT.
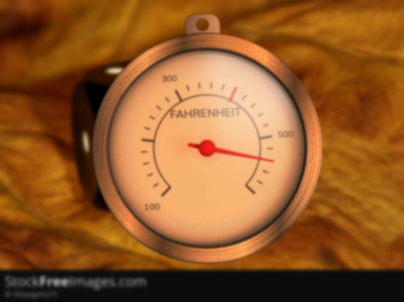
value=540 unit=°F
